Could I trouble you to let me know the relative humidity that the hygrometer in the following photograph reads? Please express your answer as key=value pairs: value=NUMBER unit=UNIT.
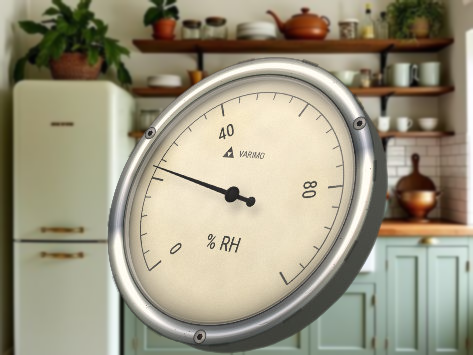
value=22 unit=%
